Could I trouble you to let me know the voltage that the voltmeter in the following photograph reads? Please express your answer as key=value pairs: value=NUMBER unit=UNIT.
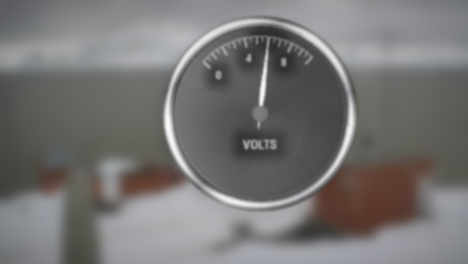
value=6 unit=V
